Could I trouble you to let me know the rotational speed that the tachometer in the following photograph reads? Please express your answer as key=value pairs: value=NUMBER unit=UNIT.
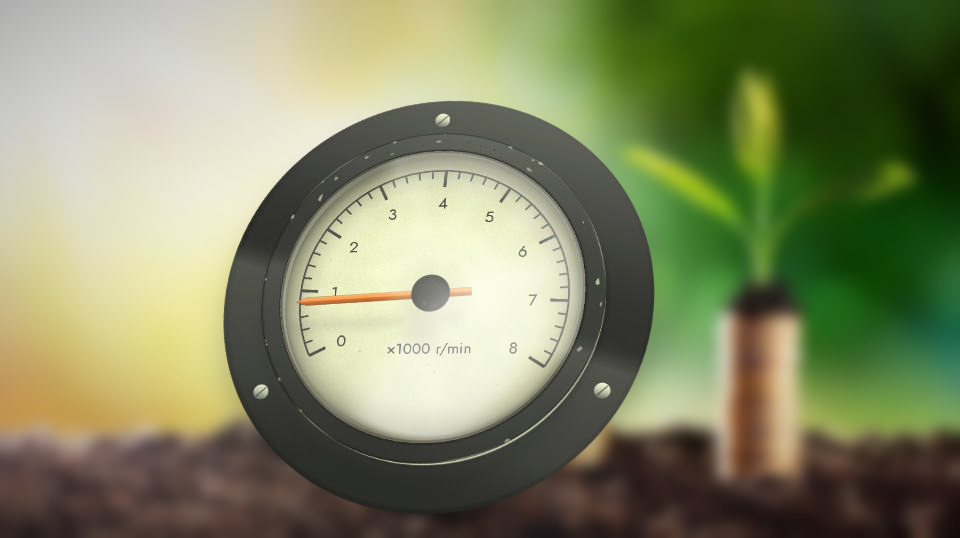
value=800 unit=rpm
